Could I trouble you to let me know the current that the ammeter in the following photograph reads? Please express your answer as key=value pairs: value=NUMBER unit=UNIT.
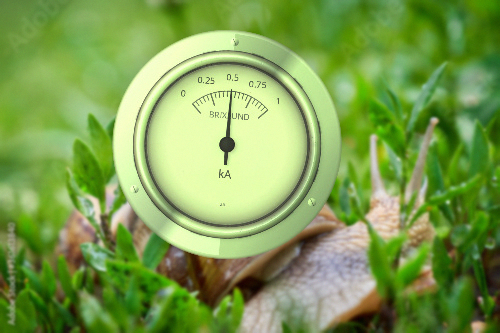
value=0.5 unit=kA
